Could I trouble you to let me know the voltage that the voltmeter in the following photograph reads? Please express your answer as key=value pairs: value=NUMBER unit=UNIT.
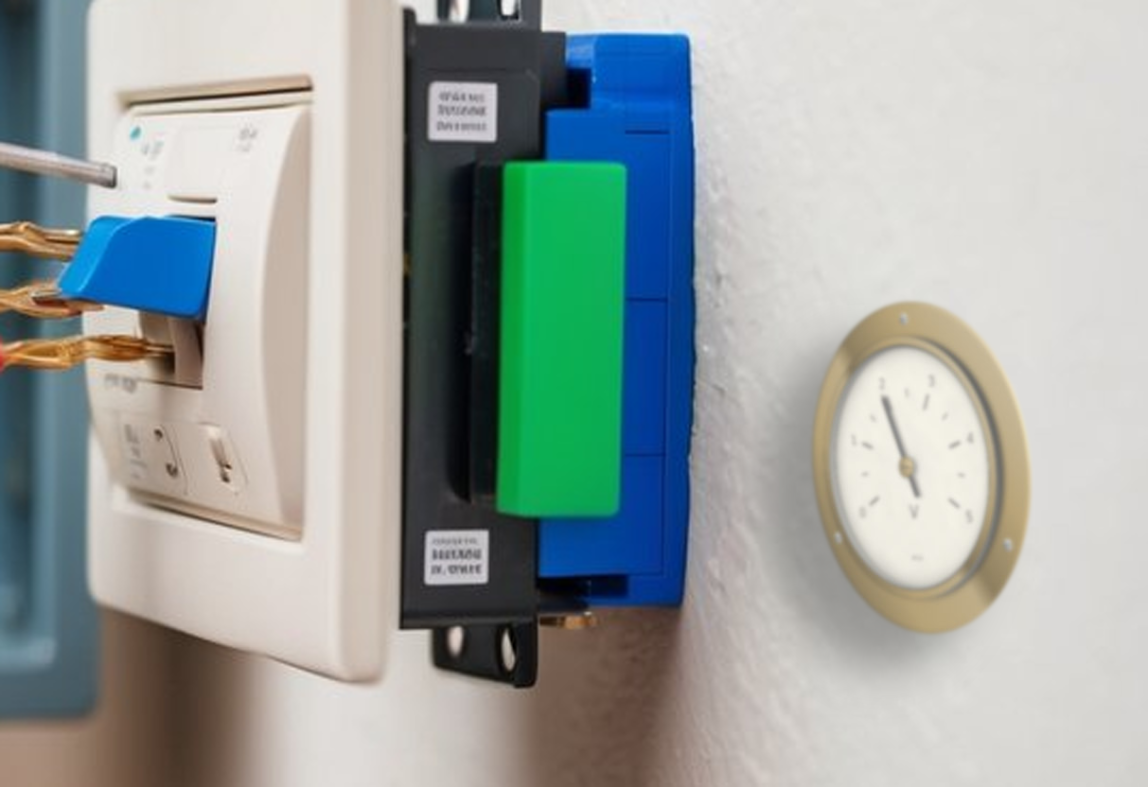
value=2 unit=V
